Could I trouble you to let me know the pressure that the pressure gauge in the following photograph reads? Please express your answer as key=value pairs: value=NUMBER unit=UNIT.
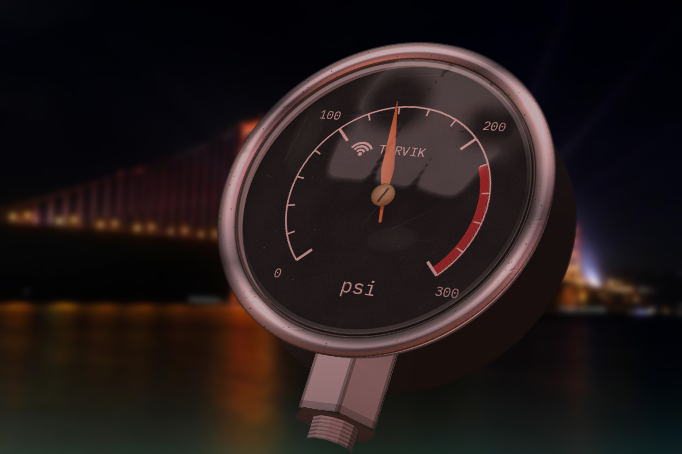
value=140 unit=psi
